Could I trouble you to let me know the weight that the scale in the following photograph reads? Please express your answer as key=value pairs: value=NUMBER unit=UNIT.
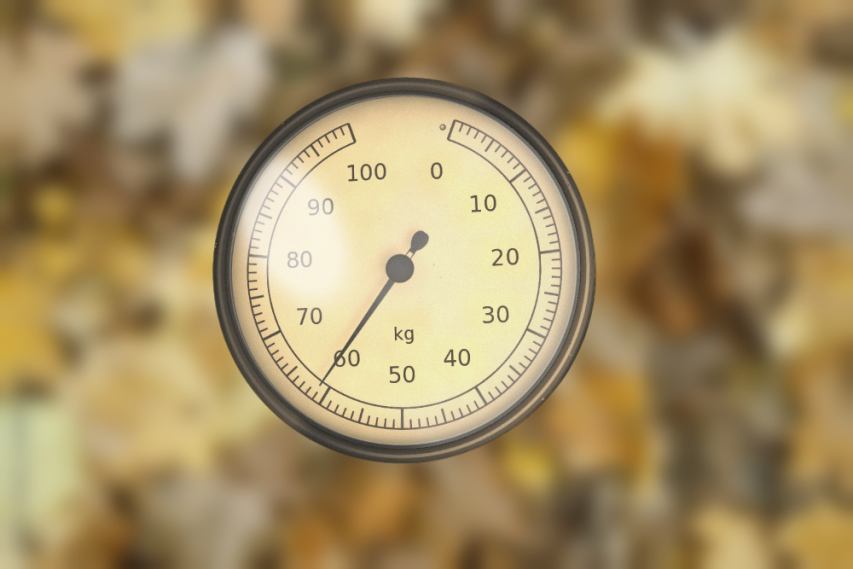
value=61 unit=kg
